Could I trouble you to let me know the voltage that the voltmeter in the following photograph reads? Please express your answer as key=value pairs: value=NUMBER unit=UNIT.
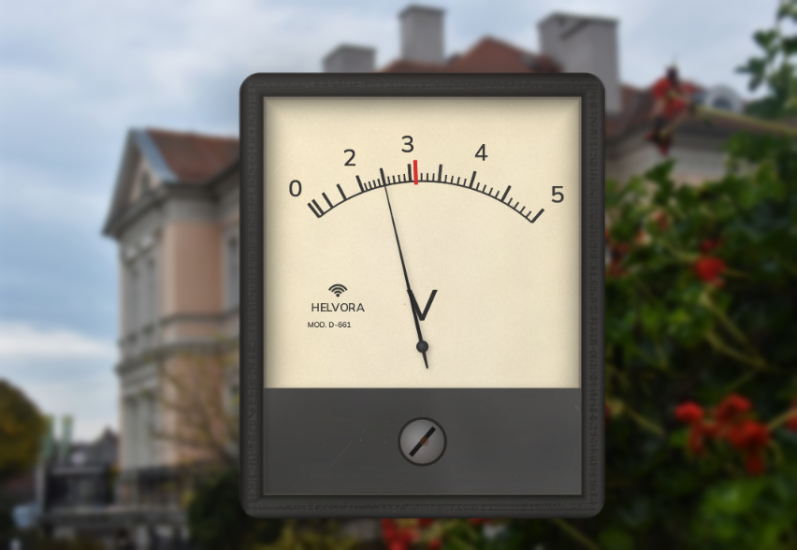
value=2.5 unit=V
